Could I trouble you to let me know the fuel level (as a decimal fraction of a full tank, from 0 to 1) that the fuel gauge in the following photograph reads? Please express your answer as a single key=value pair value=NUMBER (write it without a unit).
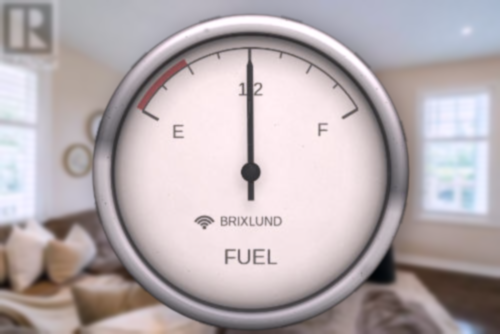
value=0.5
